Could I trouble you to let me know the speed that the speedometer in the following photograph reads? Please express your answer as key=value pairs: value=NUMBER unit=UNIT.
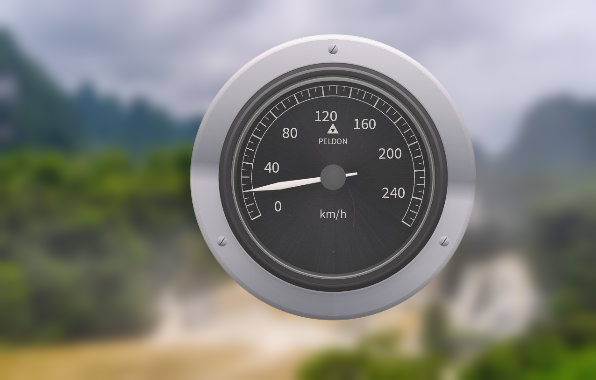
value=20 unit=km/h
